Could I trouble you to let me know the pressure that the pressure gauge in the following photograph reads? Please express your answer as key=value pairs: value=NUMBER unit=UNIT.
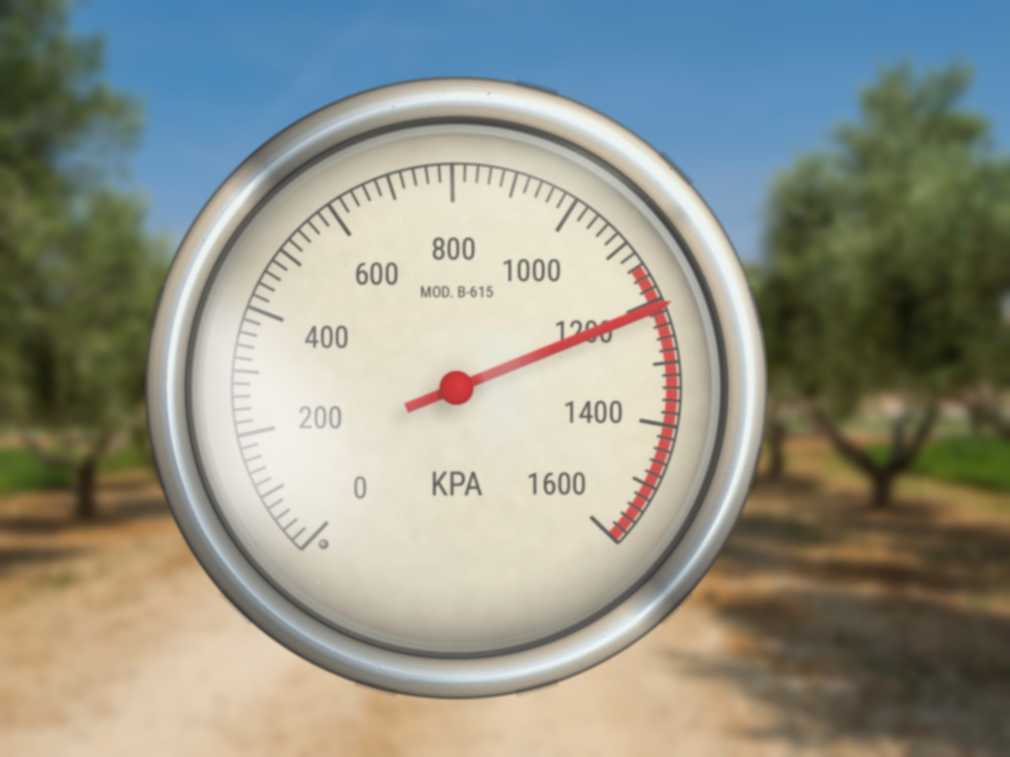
value=1210 unit=kPa
